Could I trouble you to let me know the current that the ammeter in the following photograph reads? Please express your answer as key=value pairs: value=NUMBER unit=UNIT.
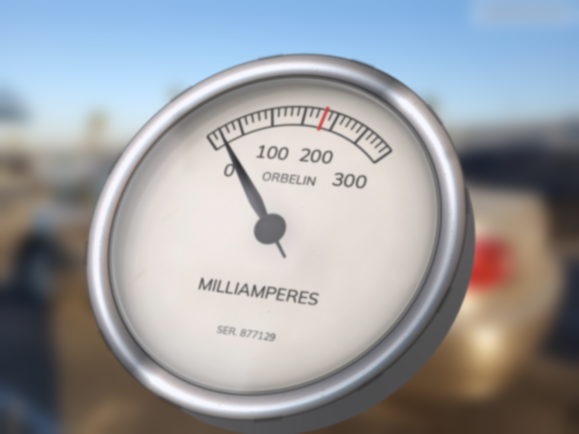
value=20 unit=mA
